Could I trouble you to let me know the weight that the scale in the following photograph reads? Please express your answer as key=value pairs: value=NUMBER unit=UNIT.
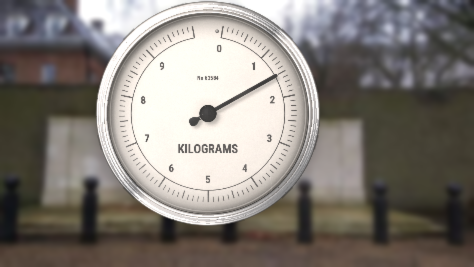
value=1.5 unit=kg
